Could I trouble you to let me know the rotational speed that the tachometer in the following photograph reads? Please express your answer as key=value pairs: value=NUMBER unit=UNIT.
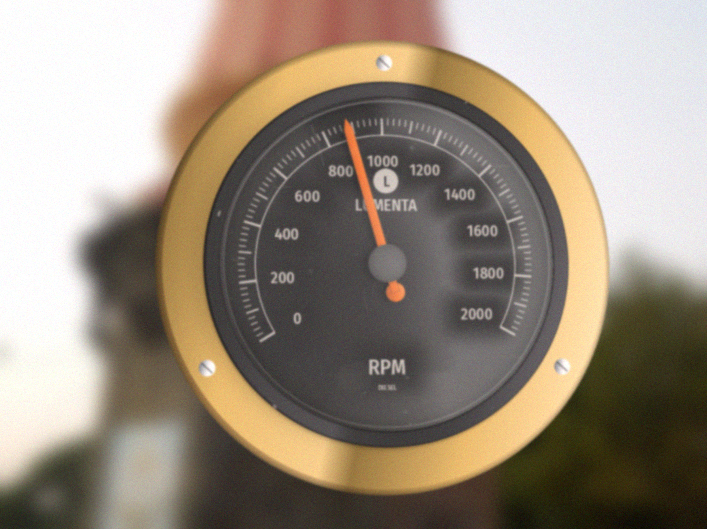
value=880 unit=rpm
